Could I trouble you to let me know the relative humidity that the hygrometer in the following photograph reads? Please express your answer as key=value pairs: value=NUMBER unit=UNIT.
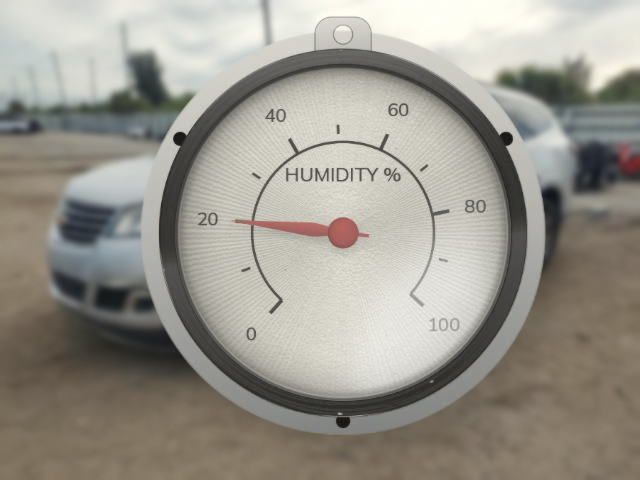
value=20 unit=%
